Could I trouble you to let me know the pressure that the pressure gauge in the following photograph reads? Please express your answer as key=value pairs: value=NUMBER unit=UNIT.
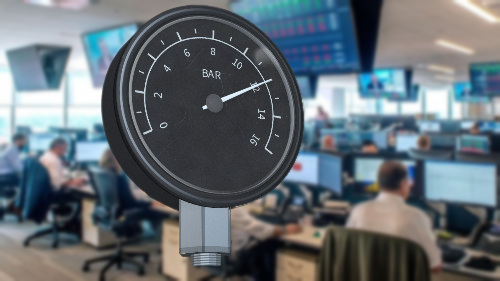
value=12 unit=bar
